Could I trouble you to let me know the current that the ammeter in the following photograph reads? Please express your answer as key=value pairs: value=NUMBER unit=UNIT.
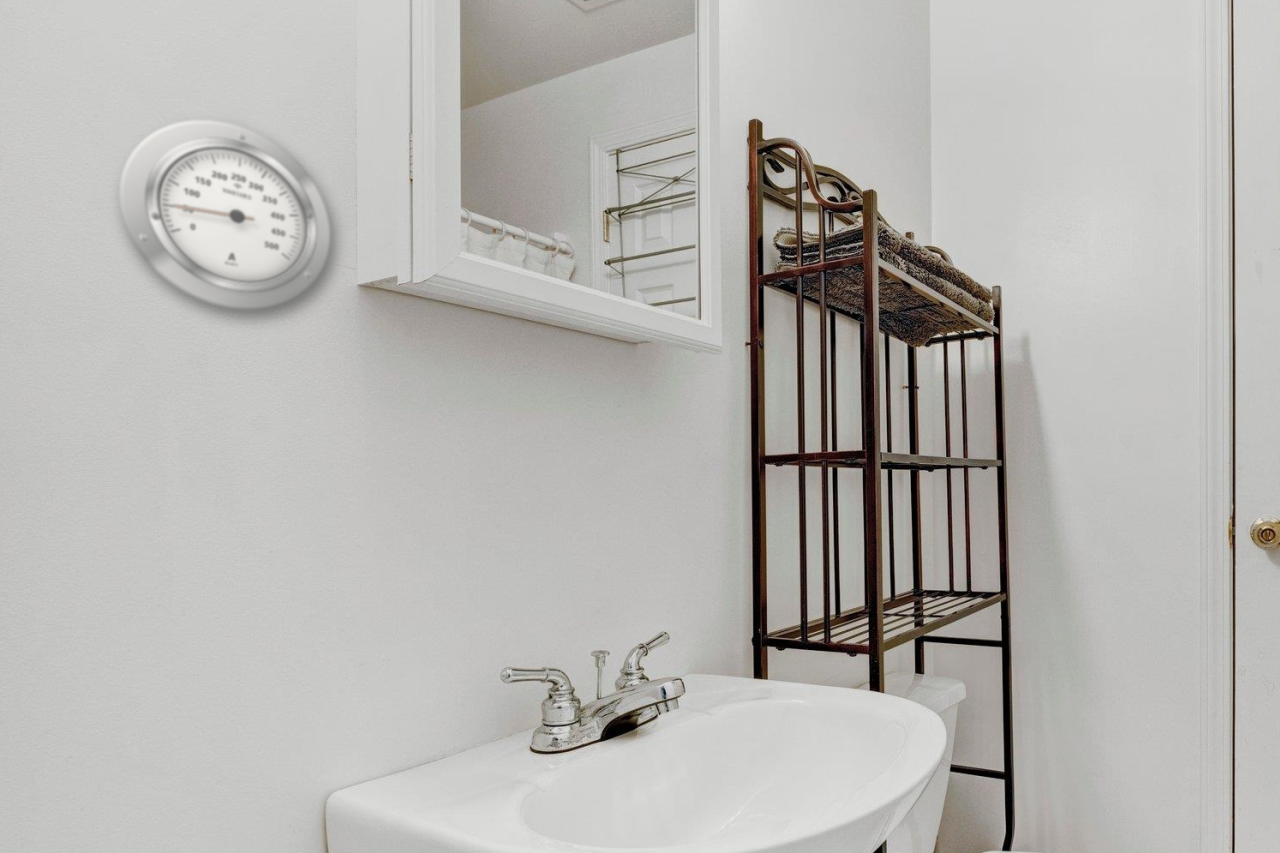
value=50 unit=A
